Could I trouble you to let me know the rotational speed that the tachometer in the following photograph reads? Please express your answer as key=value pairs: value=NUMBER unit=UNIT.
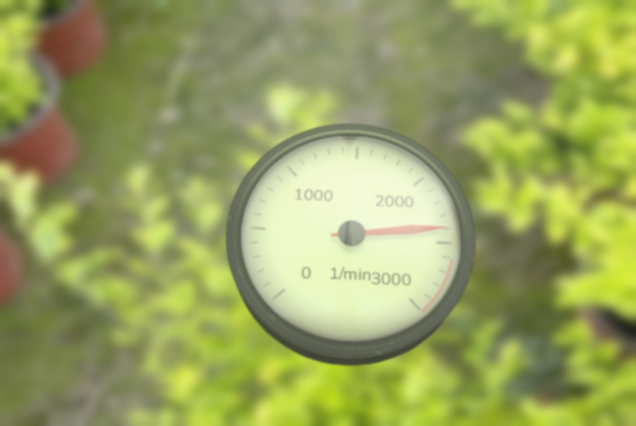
value=2400 unit=rpm
